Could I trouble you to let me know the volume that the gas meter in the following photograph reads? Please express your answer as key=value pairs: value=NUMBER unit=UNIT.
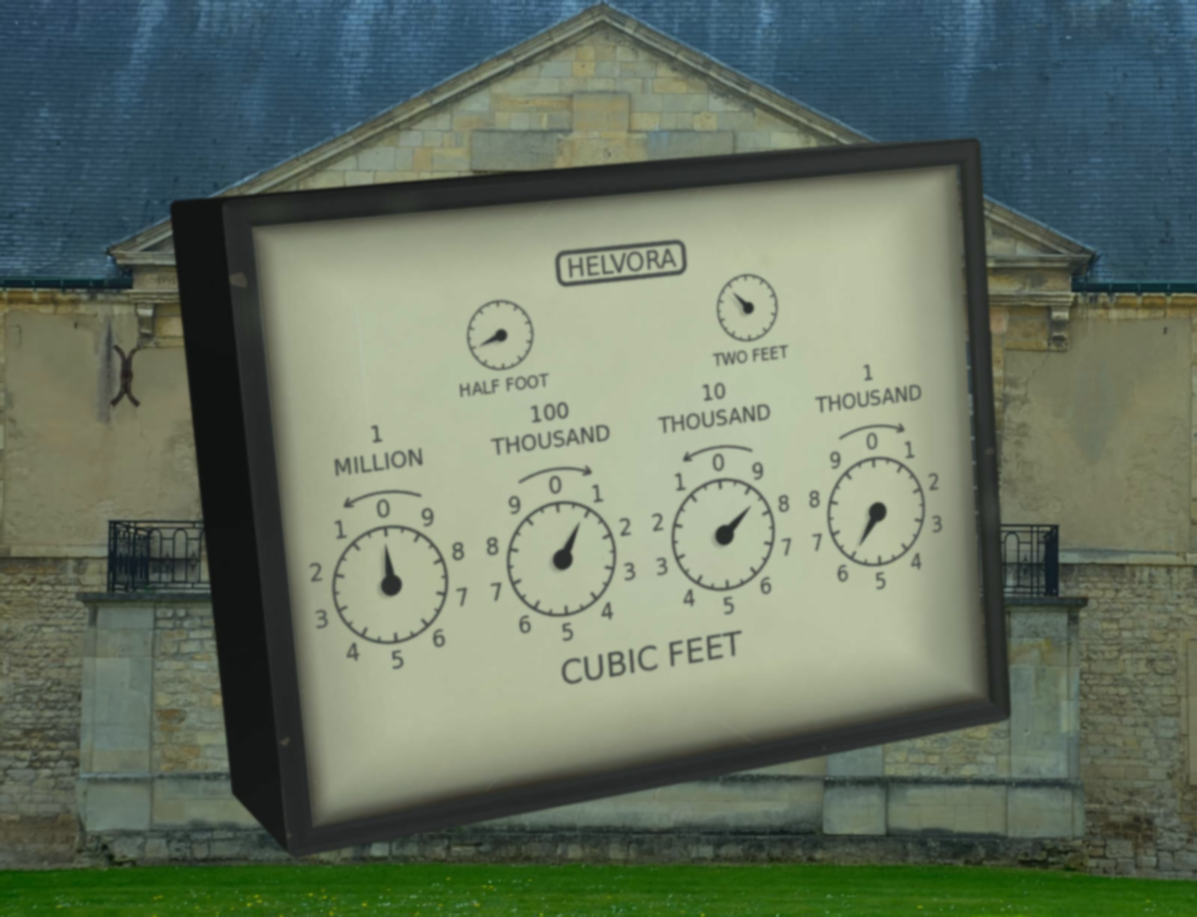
value=8600 unit=ft³
